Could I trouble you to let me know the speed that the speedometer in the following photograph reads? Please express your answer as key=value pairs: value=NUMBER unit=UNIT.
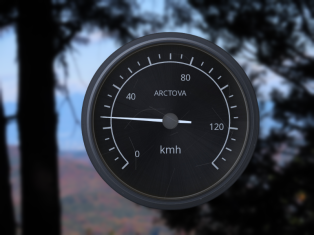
value=25 unit=km/h
